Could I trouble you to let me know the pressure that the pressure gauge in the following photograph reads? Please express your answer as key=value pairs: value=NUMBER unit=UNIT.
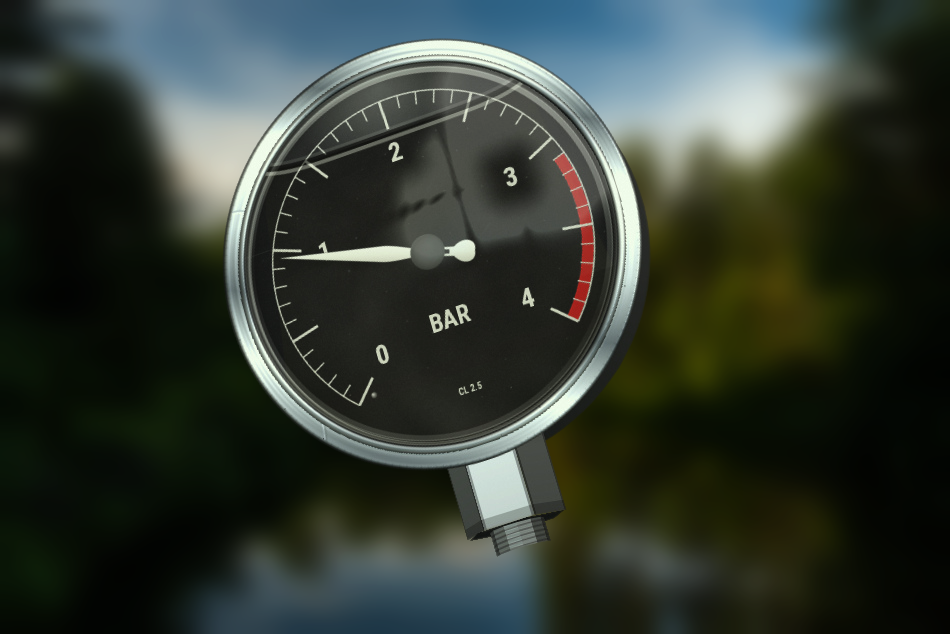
value=0.95 unit=bar
